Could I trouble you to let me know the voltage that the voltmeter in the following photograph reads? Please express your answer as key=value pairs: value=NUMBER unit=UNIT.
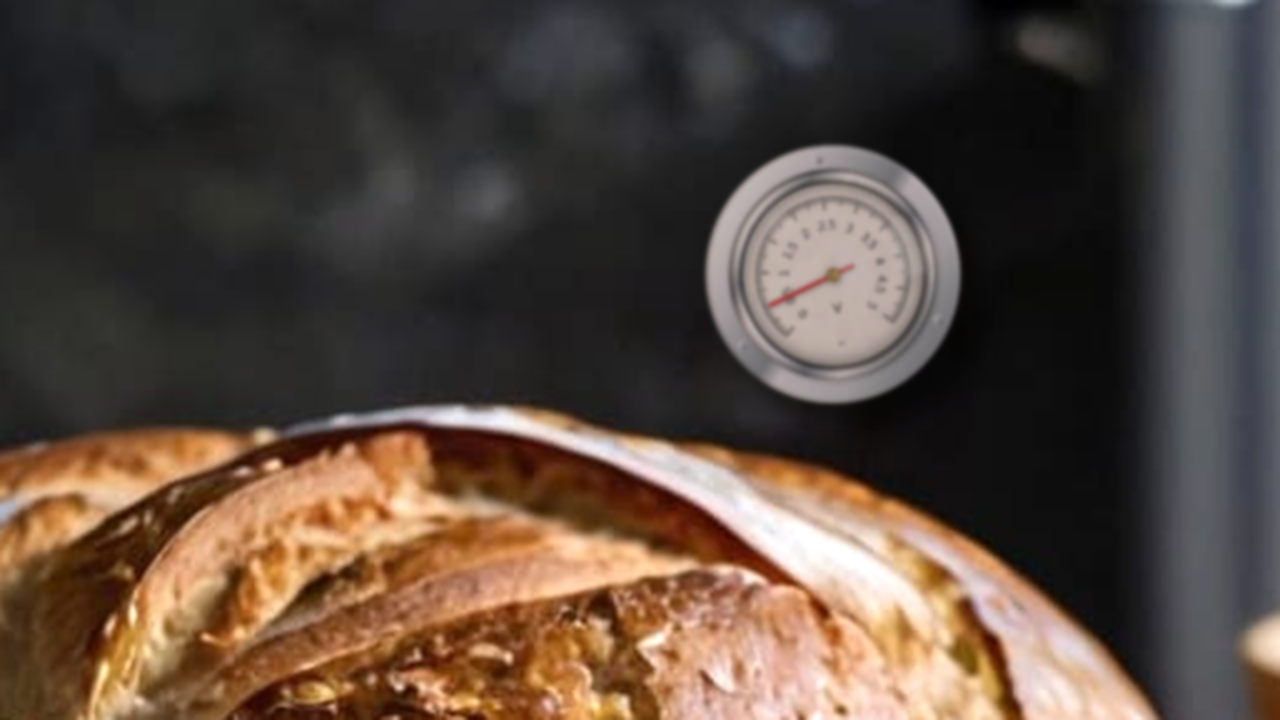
value=0.5 unit=V
